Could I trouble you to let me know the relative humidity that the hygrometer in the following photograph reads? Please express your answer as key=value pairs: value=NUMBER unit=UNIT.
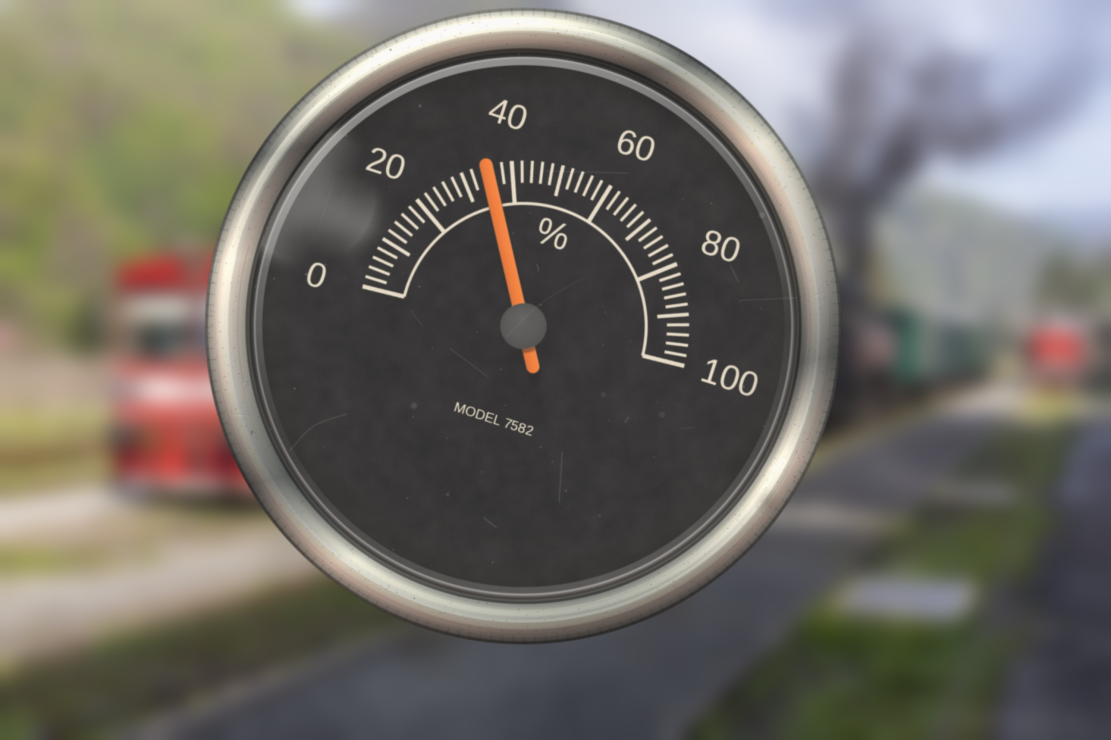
value=35 unit=%
